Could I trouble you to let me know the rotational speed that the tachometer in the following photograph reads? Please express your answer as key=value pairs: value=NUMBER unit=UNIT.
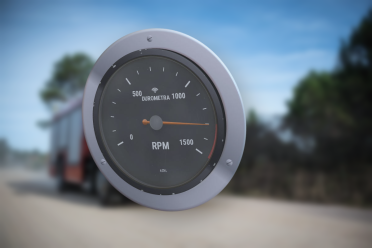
value=1300 unit=rpm
